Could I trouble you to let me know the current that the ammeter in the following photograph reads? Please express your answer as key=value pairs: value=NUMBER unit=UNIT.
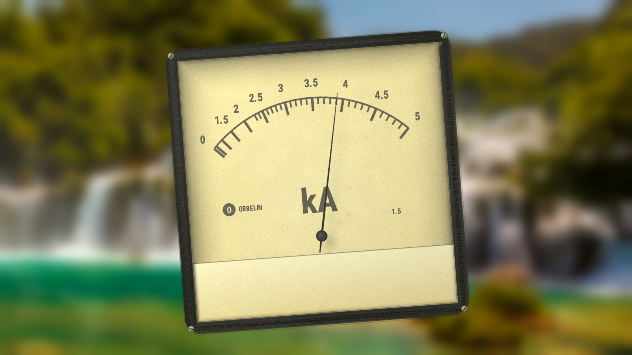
value=3.9 unit=kA
